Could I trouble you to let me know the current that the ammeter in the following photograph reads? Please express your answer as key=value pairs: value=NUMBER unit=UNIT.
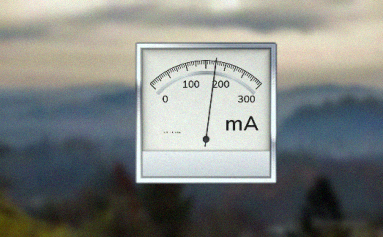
value=175 unit=mA
